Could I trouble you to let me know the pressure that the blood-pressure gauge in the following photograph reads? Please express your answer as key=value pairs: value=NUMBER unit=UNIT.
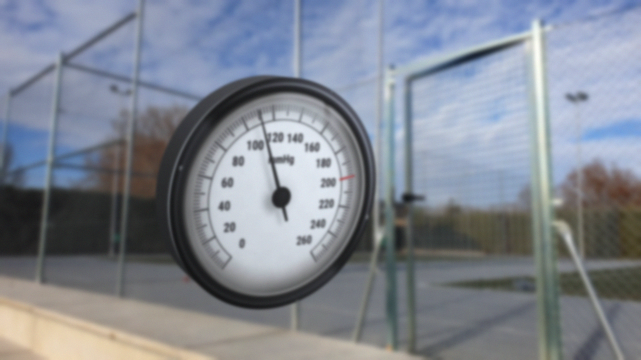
value=110 unit=mmHg
